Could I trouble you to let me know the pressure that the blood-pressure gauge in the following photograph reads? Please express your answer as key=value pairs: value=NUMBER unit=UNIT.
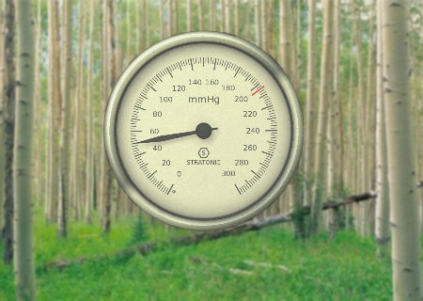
value=50 unit=mmHg
